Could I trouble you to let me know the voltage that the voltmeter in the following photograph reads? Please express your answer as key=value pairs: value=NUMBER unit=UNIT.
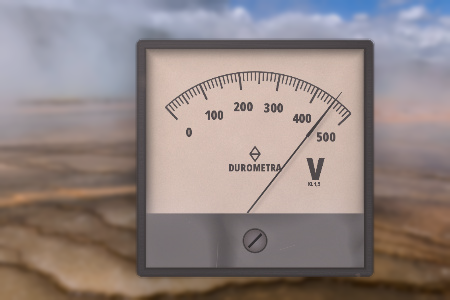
value=450 unit=V
